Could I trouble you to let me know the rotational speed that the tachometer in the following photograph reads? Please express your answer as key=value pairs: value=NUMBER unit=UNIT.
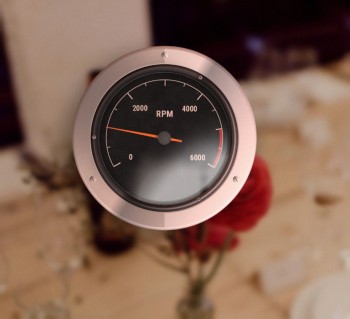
value=1000 unit=rpm
